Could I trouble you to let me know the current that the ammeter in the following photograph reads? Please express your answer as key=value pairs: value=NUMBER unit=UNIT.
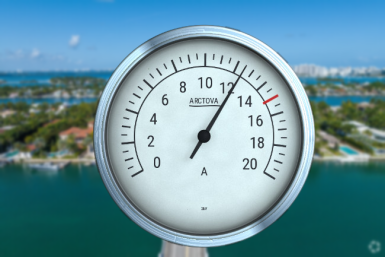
value=12.5 unit=A
